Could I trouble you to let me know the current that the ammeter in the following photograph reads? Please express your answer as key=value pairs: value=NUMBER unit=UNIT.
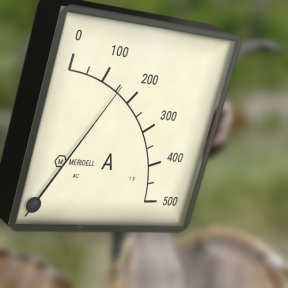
value=150 unit=A
